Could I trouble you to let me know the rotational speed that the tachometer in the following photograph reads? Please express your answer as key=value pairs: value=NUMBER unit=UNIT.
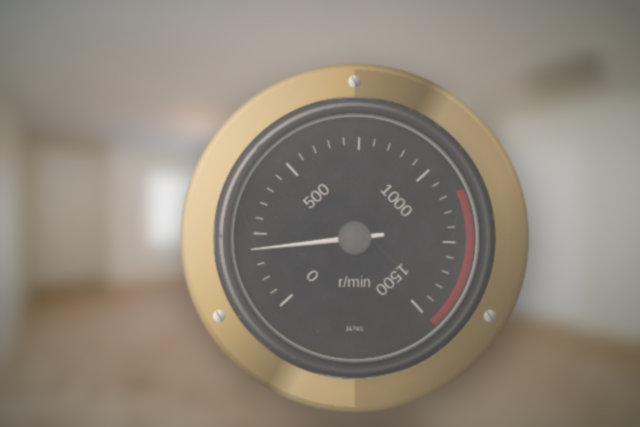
value=200 unit=rpm
